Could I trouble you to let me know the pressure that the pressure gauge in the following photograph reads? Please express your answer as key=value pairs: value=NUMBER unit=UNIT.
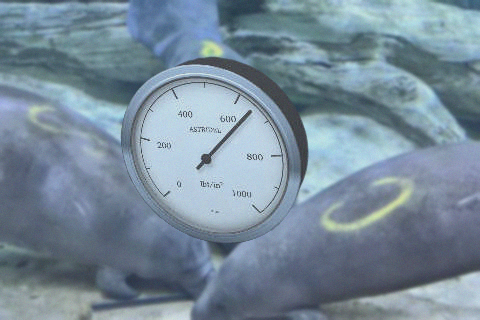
value=650 unit=psi
